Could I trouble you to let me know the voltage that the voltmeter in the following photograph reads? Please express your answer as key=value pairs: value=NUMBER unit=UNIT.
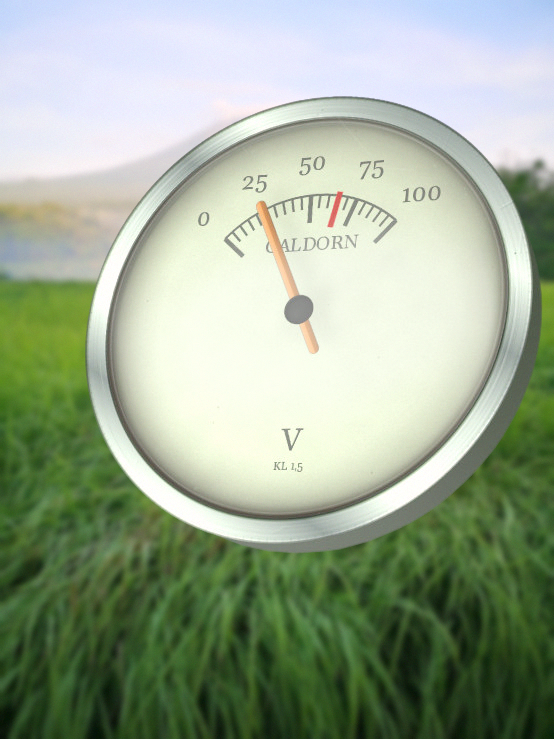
value=25 unit=V
